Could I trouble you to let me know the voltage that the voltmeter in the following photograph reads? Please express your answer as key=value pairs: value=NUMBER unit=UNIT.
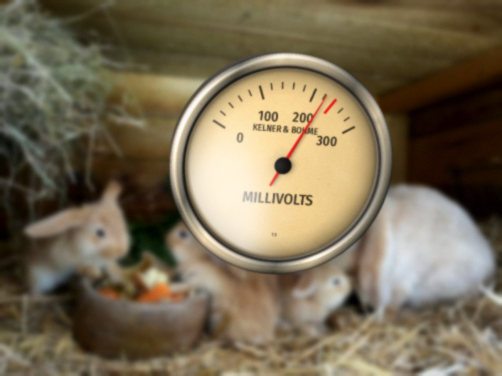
value=220 unit=mV
